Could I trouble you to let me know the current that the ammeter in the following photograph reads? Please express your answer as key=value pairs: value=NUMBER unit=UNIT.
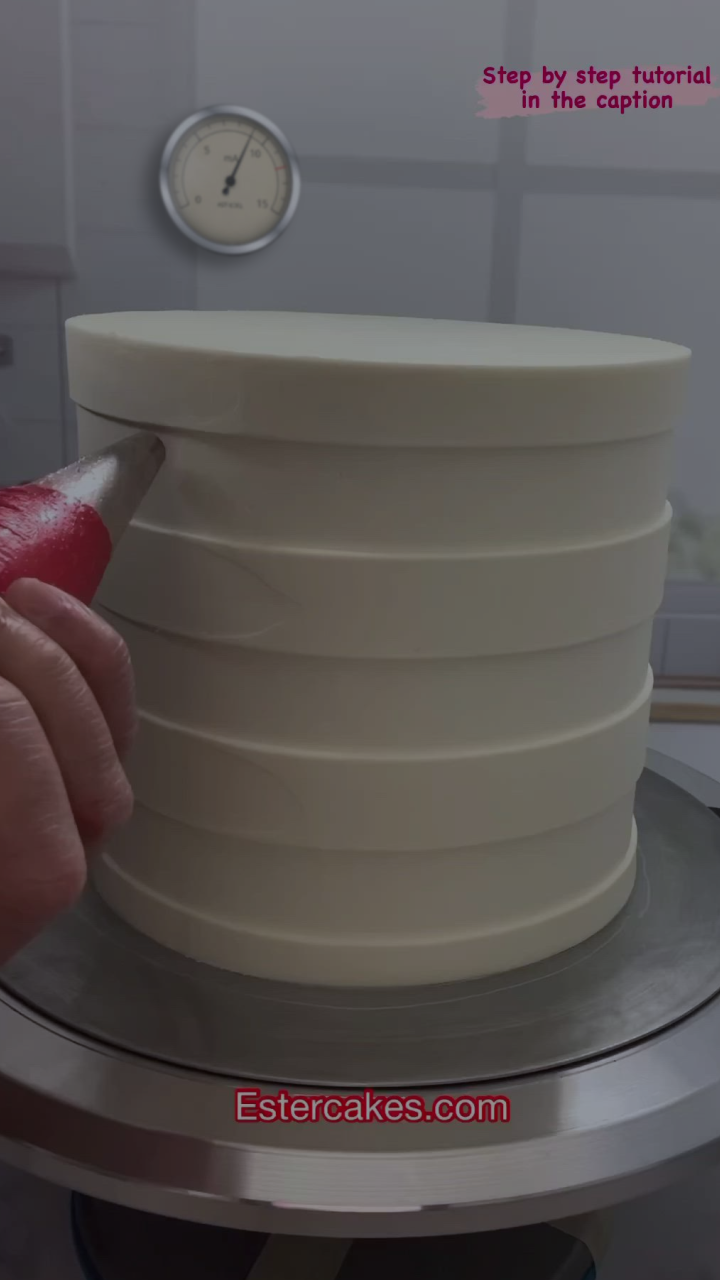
value=9 unit=mA
